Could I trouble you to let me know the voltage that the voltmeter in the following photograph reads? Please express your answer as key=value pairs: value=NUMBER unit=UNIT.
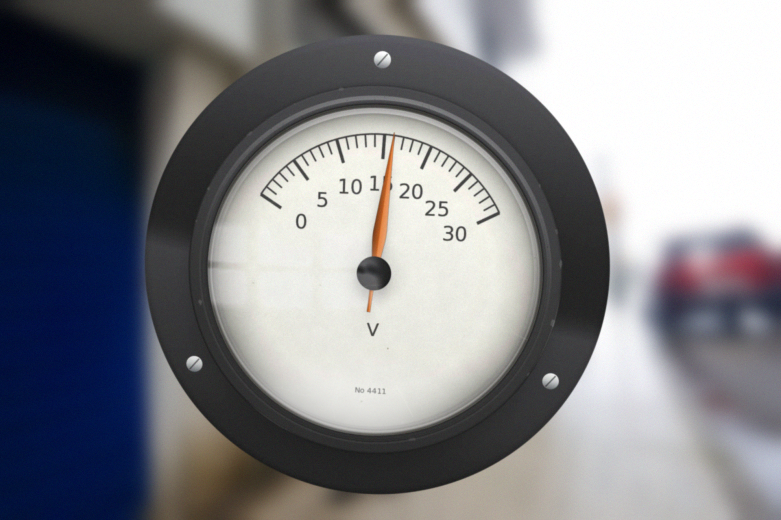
value=16 unit=V
